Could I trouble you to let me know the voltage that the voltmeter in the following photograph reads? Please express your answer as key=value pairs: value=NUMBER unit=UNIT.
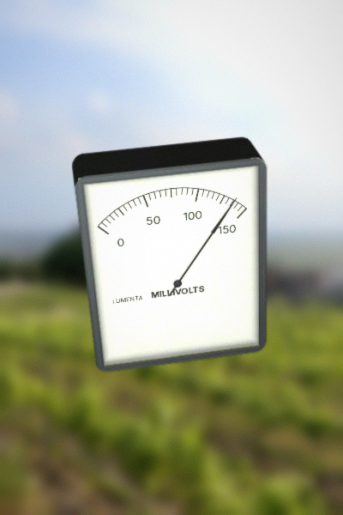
value=135 unit=mV
